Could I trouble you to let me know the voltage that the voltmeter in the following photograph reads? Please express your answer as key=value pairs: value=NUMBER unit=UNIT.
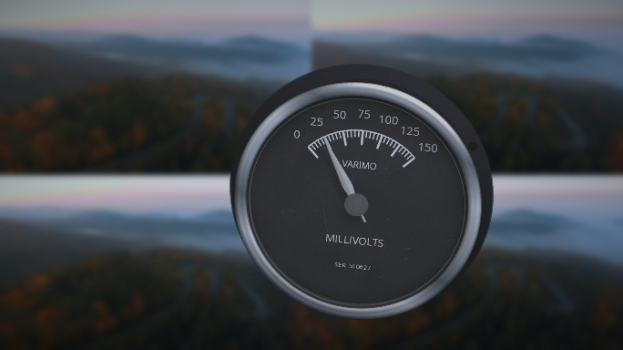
value=25 unit=mV
